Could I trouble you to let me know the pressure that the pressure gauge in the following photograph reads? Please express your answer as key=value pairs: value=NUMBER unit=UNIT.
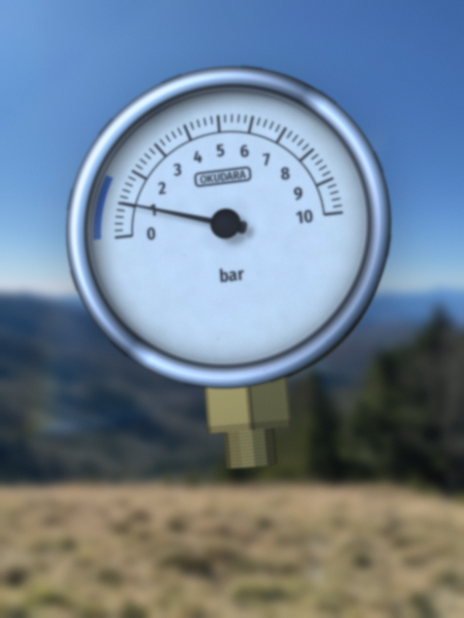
value=1 unit=bar
